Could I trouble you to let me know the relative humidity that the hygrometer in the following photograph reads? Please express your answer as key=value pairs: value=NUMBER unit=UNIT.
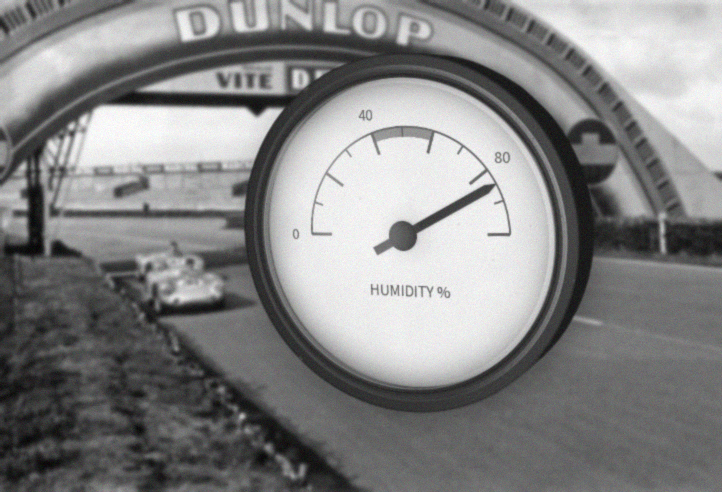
value=85 unit=%
